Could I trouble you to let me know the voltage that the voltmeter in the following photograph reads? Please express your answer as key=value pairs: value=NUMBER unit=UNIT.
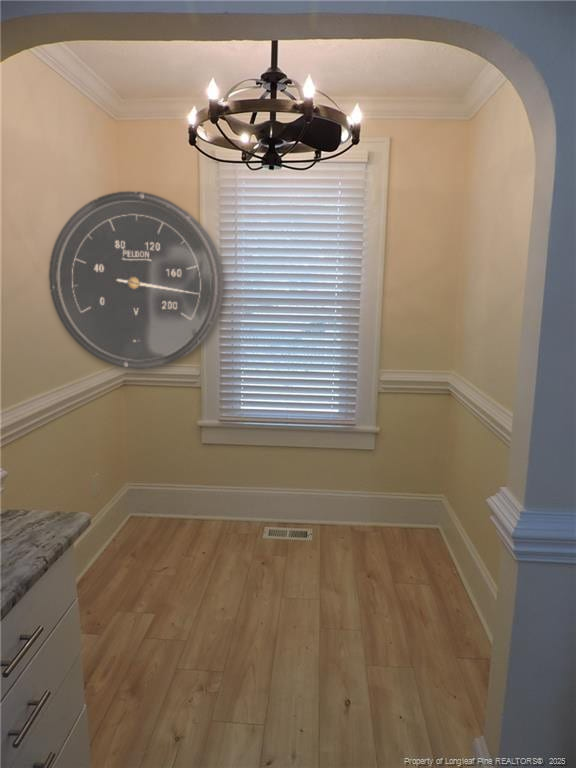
value=180 unit=V
